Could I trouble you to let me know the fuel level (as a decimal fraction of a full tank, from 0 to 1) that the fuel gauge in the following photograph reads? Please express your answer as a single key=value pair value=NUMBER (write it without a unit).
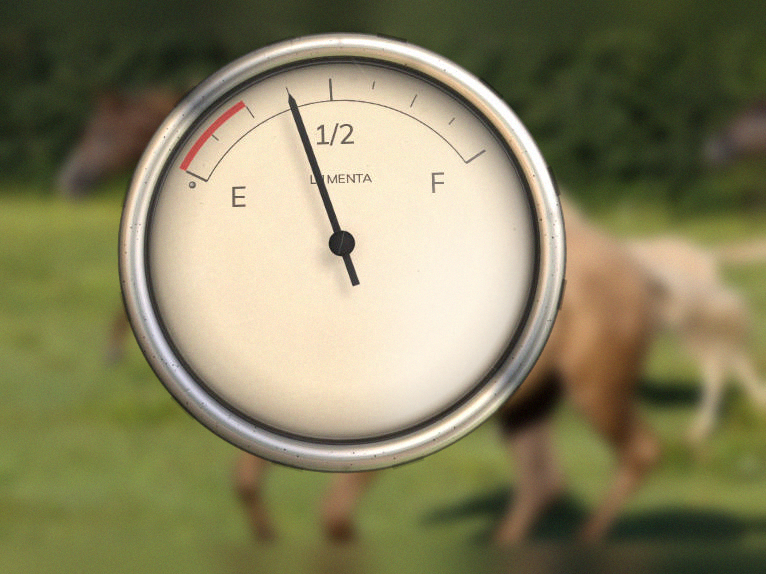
value=0.375
